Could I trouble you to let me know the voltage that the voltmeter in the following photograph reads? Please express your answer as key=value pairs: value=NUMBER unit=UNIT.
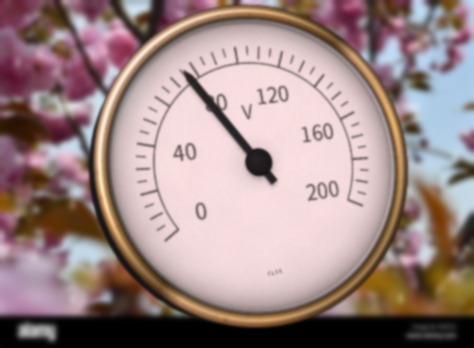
value=75 unit=V
